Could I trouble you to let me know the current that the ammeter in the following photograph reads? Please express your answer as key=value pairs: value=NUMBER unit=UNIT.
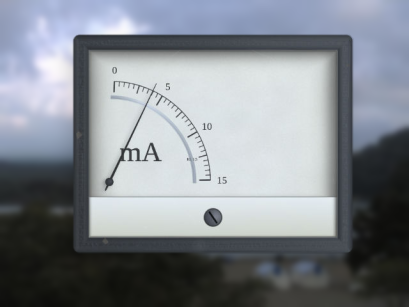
value=4 unit=mA
